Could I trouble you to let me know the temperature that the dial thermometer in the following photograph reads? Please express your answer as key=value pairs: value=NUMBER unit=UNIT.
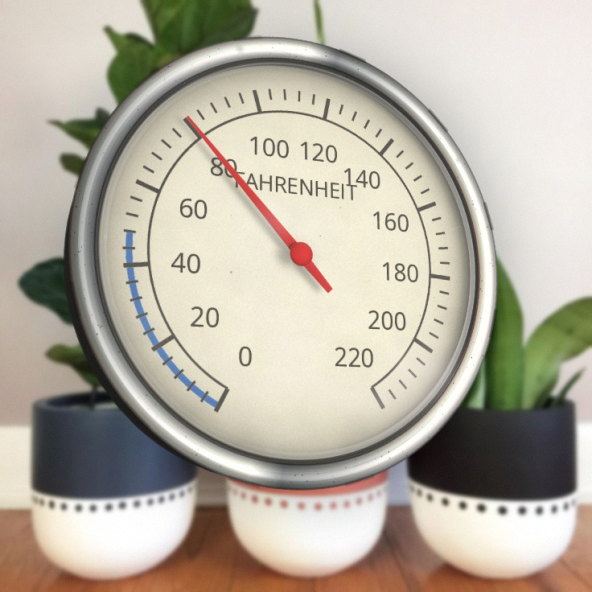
value=80 unit=°F
